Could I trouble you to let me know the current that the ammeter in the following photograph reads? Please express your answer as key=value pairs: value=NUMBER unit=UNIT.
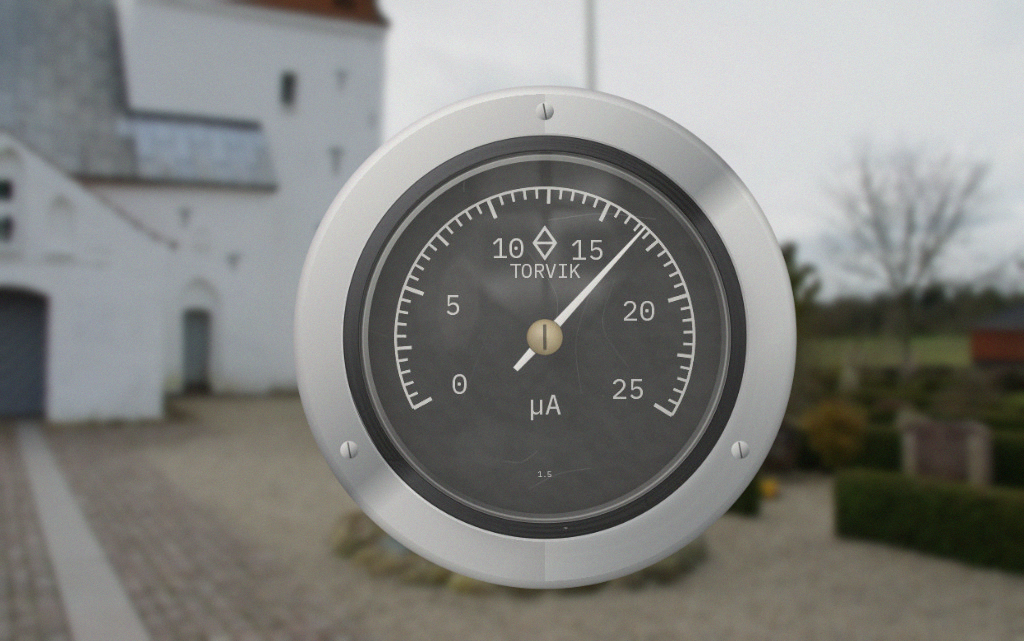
value=16.75 unit=µA
